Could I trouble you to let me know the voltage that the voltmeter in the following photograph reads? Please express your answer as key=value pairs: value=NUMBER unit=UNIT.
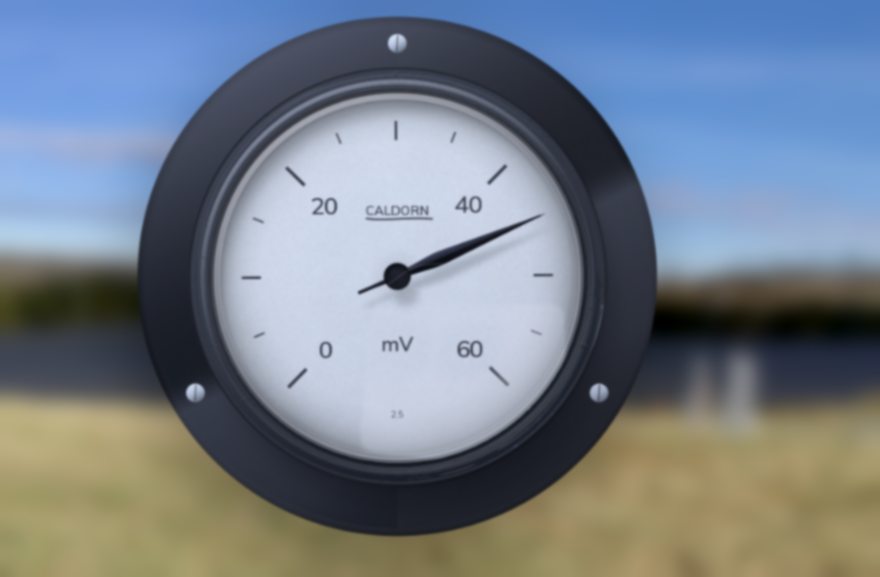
value=45 unit=mV
